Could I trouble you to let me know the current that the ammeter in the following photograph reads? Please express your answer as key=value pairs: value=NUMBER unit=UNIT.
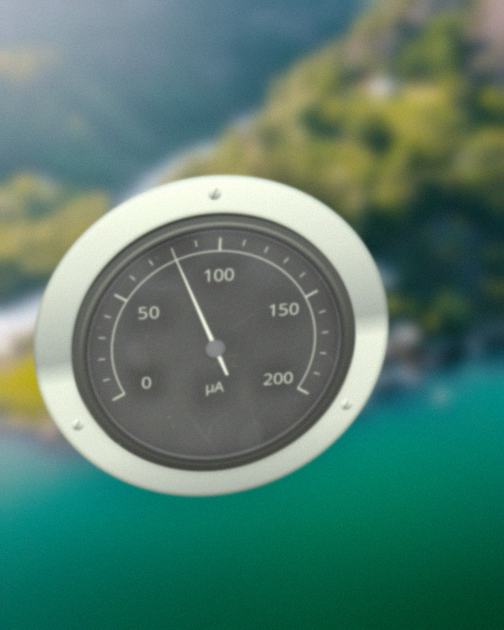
value=80 unit=µA
